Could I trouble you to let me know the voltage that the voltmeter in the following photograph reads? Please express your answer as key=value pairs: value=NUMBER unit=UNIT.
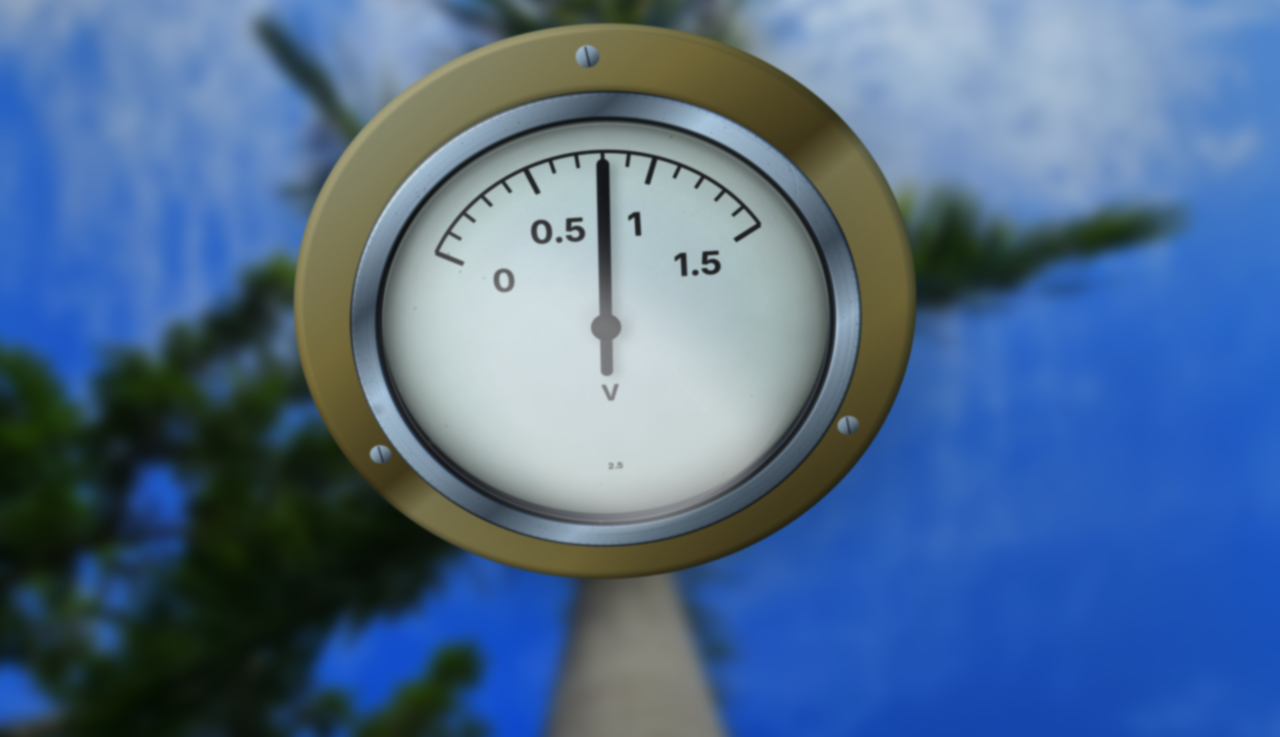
value=0.8 unit=V
